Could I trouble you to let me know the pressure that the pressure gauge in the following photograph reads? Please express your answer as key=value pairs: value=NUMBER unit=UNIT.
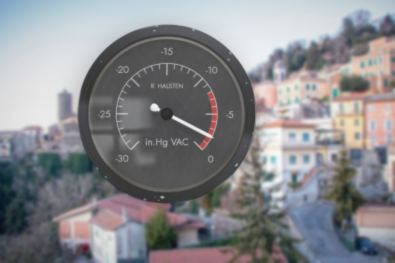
value=-2 unit=inHg
